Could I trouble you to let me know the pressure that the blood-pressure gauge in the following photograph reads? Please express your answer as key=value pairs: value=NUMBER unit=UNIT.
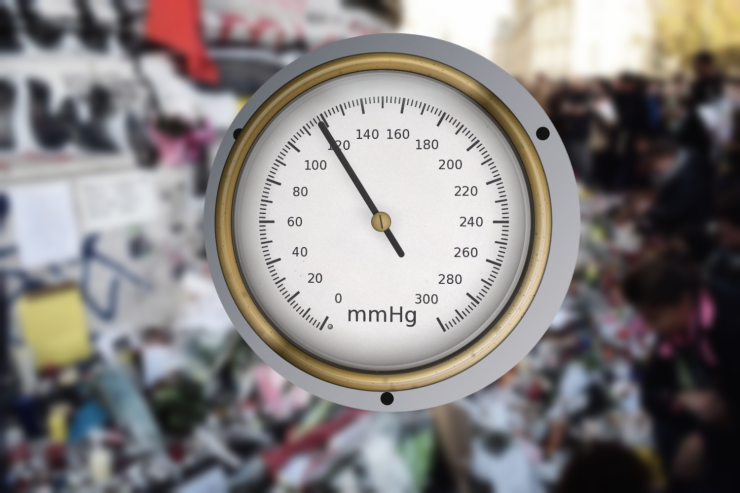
value=118 unit=mmHg
